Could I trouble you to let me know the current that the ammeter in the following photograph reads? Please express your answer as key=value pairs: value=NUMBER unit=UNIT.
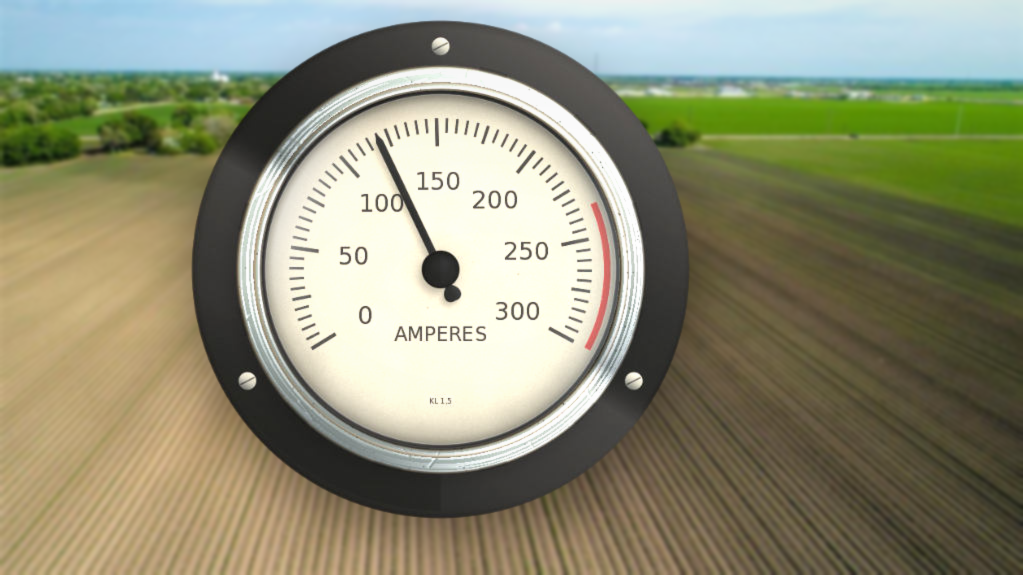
value=120 unit=A
